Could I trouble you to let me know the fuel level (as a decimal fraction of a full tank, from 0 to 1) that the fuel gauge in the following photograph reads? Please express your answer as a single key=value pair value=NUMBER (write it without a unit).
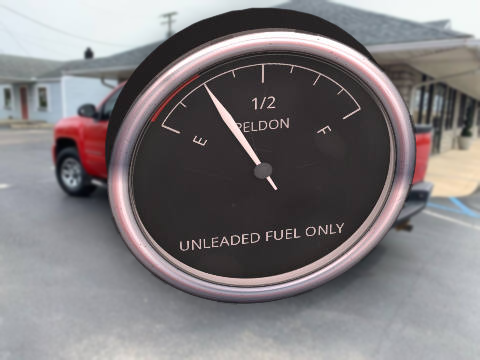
value=0.25
